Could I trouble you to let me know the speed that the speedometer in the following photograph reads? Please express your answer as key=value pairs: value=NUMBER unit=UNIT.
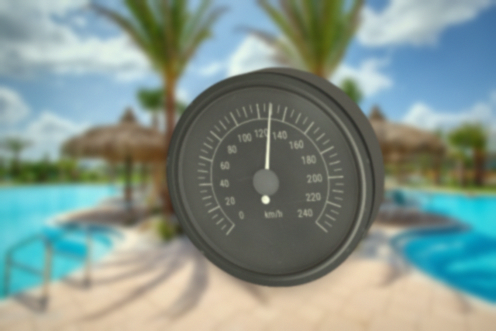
value=130 unit=km/h
